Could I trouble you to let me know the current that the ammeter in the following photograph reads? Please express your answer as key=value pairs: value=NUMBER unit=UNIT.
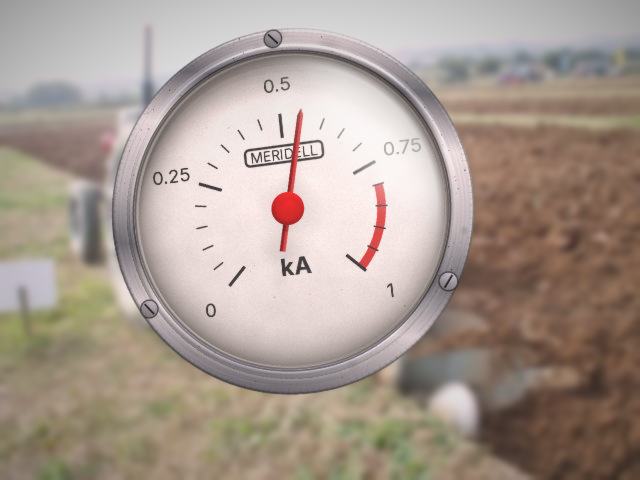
value=0.55 unit=kA
